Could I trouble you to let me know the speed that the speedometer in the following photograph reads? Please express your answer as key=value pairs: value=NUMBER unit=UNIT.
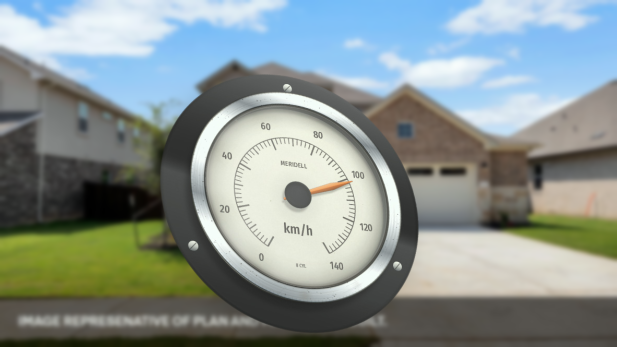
value=102 unit=km/h
